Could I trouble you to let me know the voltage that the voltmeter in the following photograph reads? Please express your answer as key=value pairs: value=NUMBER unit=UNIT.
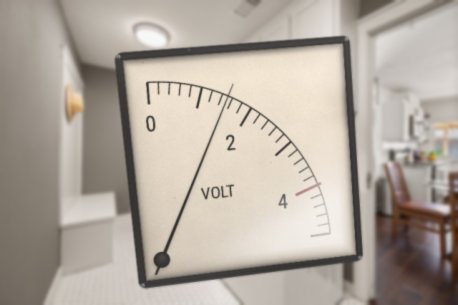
value=1.5 unit=V
